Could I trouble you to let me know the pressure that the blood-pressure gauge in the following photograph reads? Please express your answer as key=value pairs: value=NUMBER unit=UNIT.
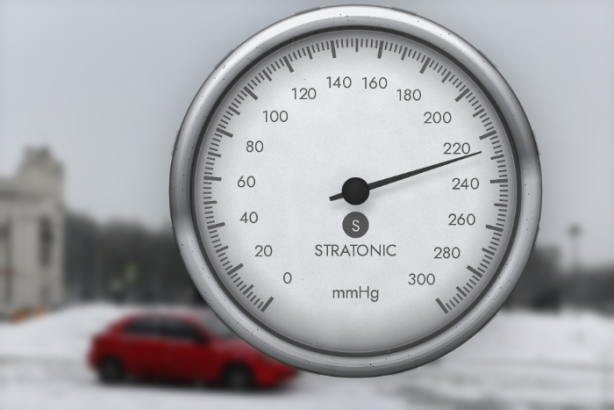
value=226 unit=mmHg
